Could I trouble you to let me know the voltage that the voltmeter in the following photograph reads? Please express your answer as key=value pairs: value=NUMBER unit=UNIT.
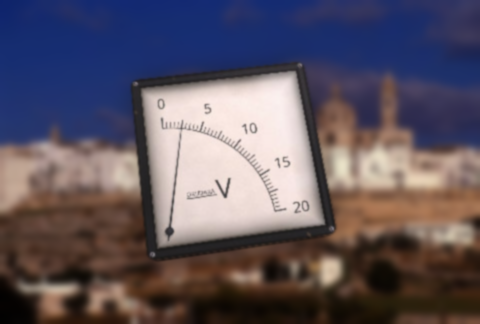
value=2.5 unit=V
